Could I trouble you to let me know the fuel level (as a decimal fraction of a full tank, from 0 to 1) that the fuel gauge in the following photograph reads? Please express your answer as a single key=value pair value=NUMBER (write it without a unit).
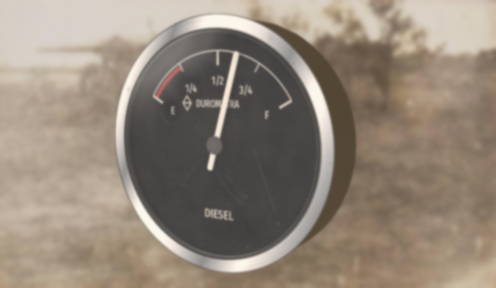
value=0.625
